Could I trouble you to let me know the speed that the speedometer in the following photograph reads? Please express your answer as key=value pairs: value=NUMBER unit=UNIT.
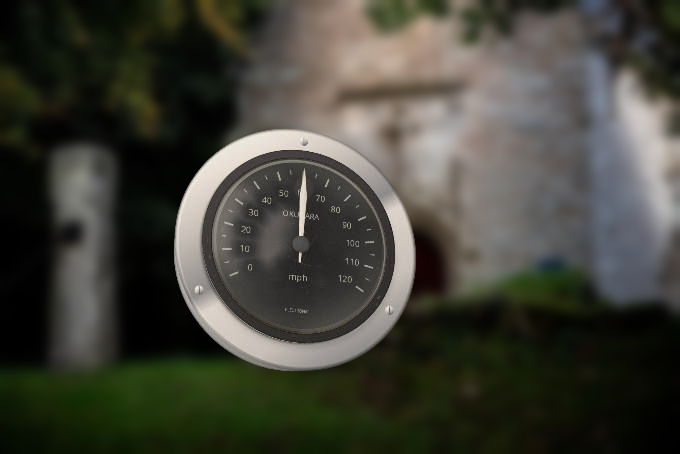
value=60 unit=mph
